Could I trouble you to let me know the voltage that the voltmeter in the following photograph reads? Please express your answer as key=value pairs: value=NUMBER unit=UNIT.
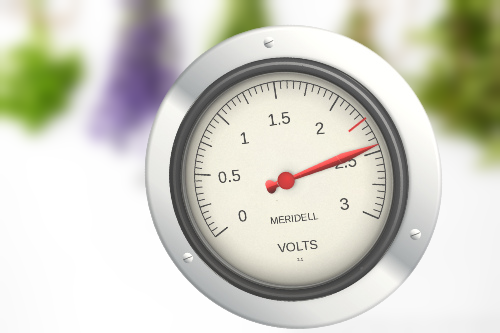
value=2.45 unit=V
